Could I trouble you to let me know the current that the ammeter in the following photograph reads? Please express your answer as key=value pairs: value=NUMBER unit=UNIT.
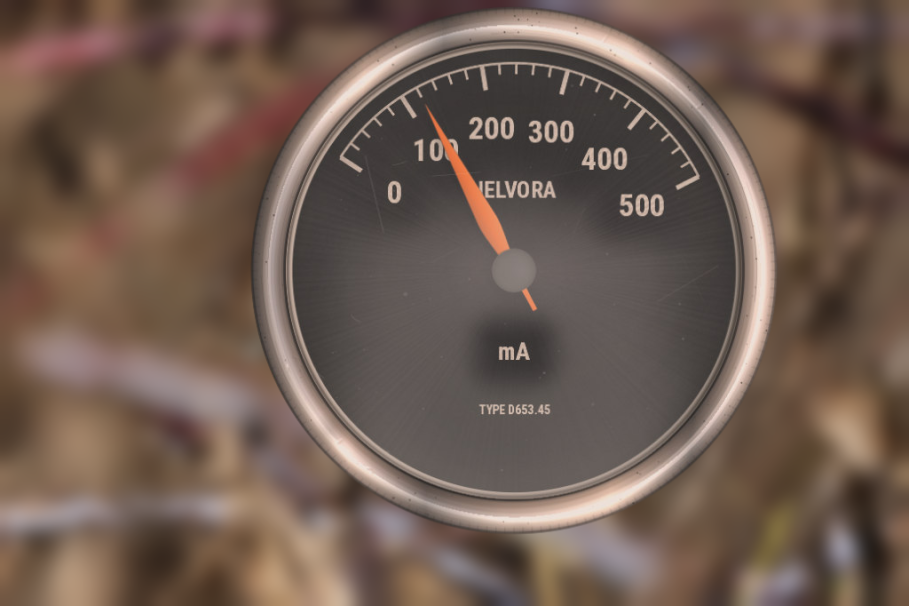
value=120 unit=mA
